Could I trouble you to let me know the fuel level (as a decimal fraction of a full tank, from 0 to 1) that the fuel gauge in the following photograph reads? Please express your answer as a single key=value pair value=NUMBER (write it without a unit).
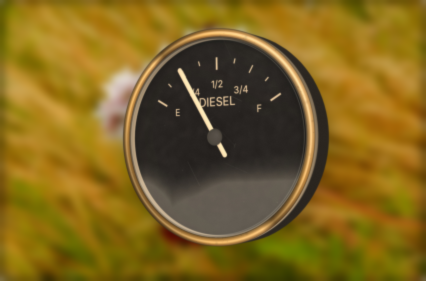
value=0.25
